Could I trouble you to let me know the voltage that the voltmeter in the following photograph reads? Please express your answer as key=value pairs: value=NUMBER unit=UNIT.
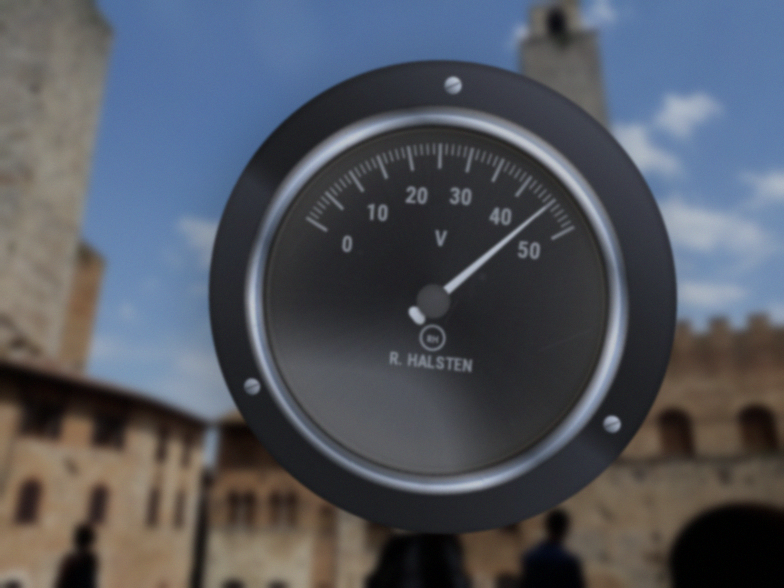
value=45 unit=V
